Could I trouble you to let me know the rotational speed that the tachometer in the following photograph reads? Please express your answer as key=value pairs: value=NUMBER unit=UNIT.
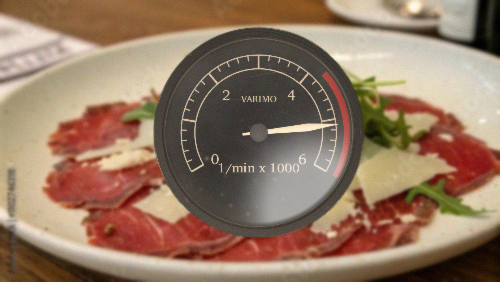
value=5100 unit=rpm
